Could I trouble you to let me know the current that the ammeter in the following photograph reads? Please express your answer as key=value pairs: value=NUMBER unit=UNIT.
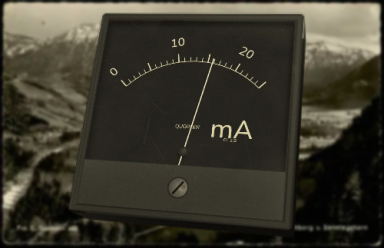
value=16 unit=mA
